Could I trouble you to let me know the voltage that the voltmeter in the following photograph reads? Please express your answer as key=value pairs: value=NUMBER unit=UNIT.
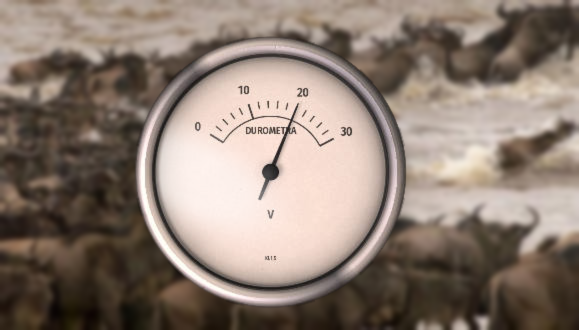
value=20 unit=V
